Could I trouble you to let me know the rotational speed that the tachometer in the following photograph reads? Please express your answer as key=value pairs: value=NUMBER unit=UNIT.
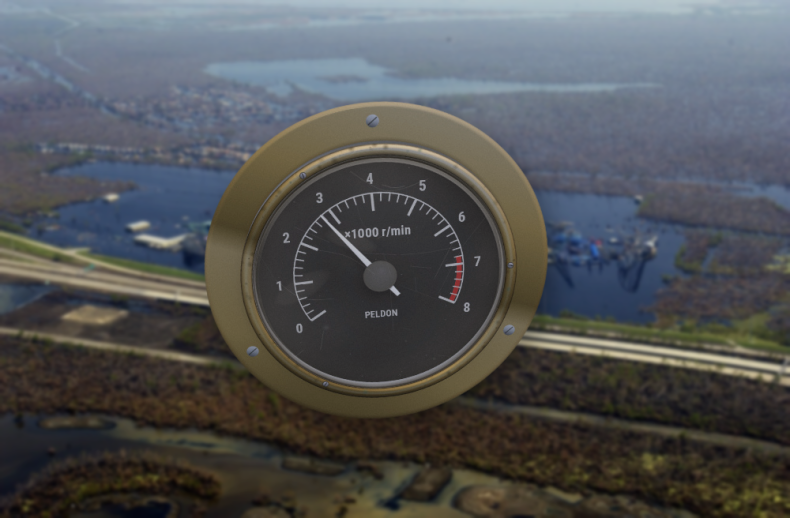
value=2800 unit=rpm
